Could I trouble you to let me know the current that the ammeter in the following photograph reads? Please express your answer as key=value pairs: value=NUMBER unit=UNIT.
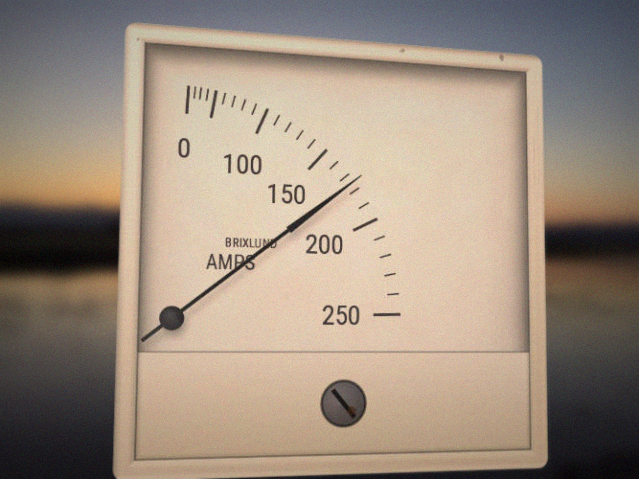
value=175 unit=A
